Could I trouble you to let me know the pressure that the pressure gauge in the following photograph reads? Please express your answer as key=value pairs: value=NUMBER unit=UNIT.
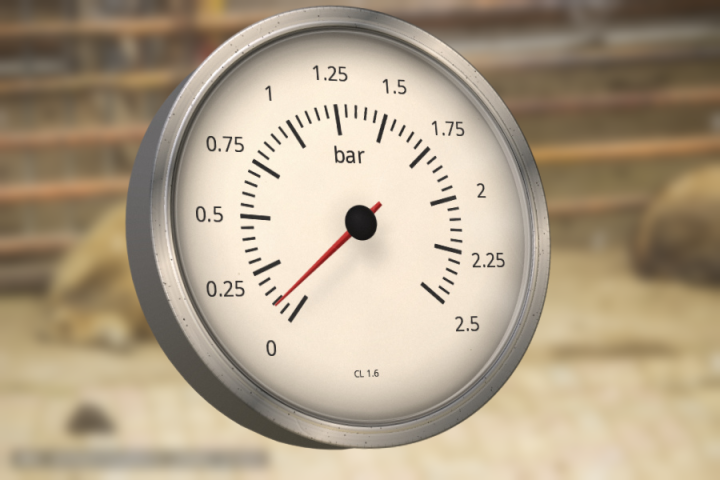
value=0.1 unit=bar
